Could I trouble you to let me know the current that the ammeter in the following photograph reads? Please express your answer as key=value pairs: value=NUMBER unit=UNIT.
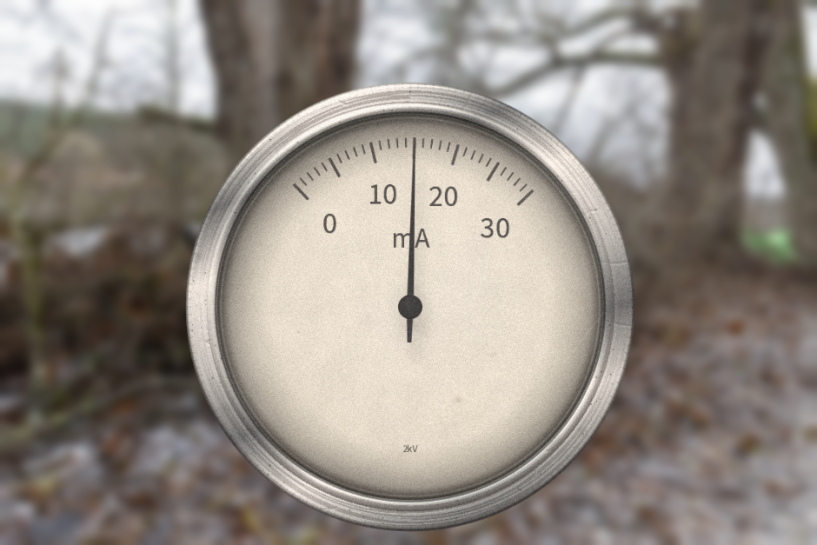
value=15 unit=mA
